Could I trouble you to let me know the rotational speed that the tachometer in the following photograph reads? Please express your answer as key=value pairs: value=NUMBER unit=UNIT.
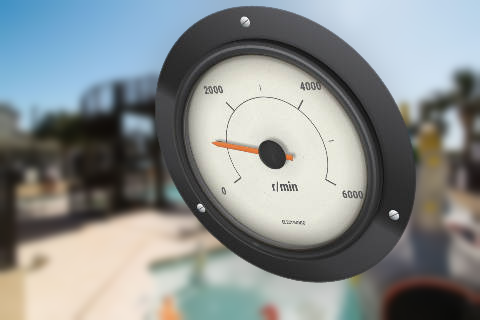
value=1000 unit=rpm
